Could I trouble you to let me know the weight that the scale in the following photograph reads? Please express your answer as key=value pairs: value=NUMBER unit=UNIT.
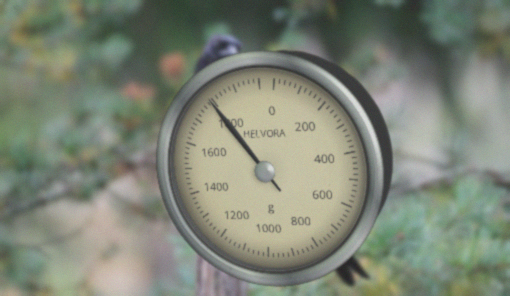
value=1800 unit=g
